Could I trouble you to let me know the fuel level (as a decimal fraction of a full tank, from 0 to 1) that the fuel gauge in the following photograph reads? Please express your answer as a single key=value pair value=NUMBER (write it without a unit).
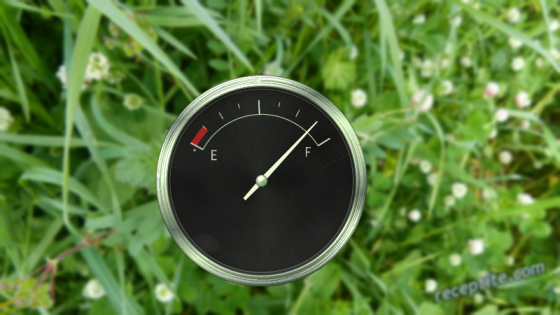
value=0.875
